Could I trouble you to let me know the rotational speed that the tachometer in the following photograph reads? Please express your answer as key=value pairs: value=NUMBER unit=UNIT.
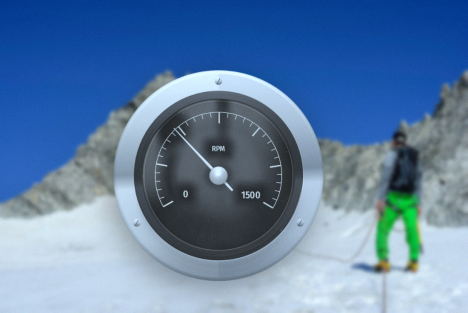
value=475 unit=rpm
